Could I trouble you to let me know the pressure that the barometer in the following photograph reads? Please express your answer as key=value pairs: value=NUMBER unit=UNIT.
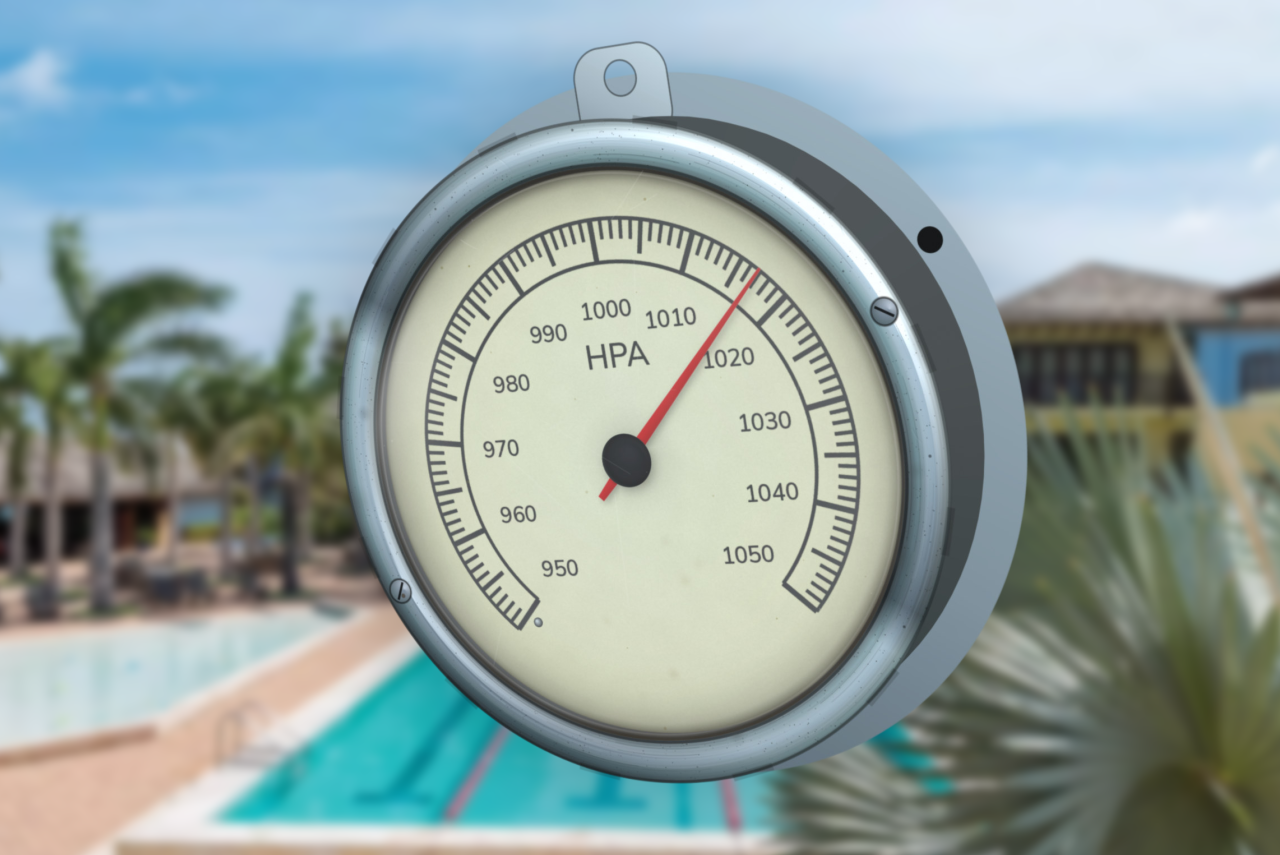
value=1017 unit=hPa
